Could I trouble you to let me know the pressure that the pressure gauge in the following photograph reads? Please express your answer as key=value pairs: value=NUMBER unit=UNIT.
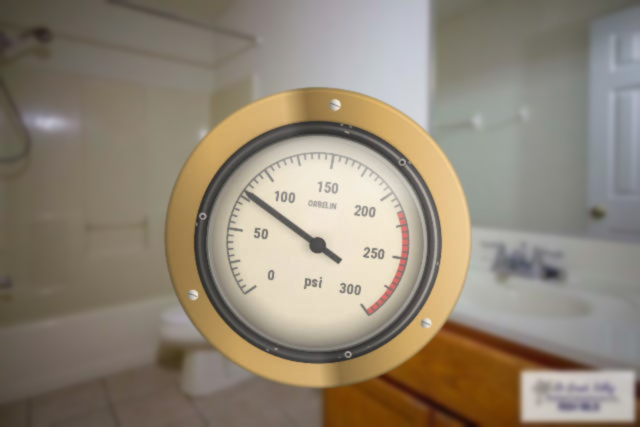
value=80 unit=psi
